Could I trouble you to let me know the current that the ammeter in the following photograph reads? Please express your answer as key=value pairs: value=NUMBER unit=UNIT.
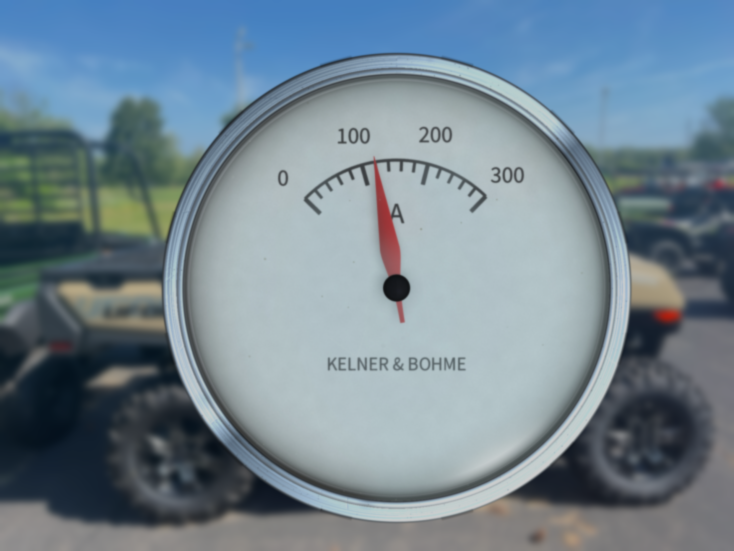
value=120 unit=A
